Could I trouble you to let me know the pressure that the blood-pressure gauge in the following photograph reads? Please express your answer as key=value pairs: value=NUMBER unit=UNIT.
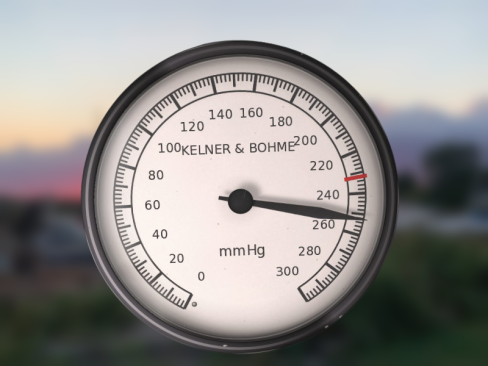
value=252 unit=mmHg
